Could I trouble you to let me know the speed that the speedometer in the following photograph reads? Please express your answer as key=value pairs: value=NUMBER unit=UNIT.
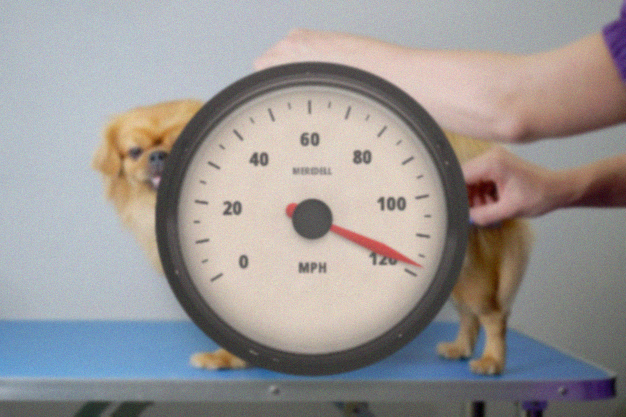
value=117.5 unit=mph
